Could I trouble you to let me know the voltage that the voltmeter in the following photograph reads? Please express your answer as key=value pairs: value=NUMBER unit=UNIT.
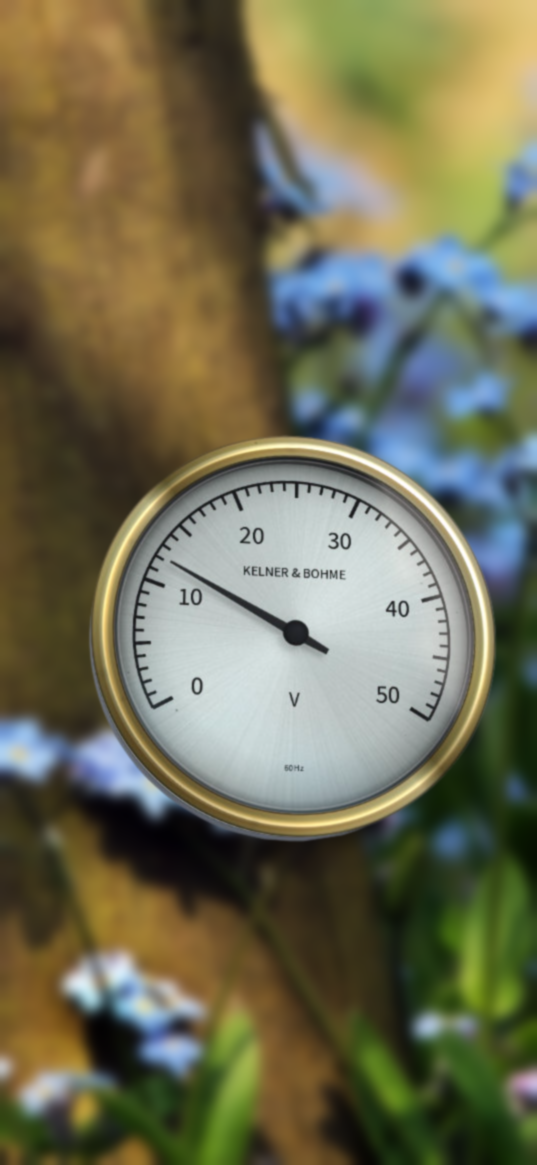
value=12 unit=V
